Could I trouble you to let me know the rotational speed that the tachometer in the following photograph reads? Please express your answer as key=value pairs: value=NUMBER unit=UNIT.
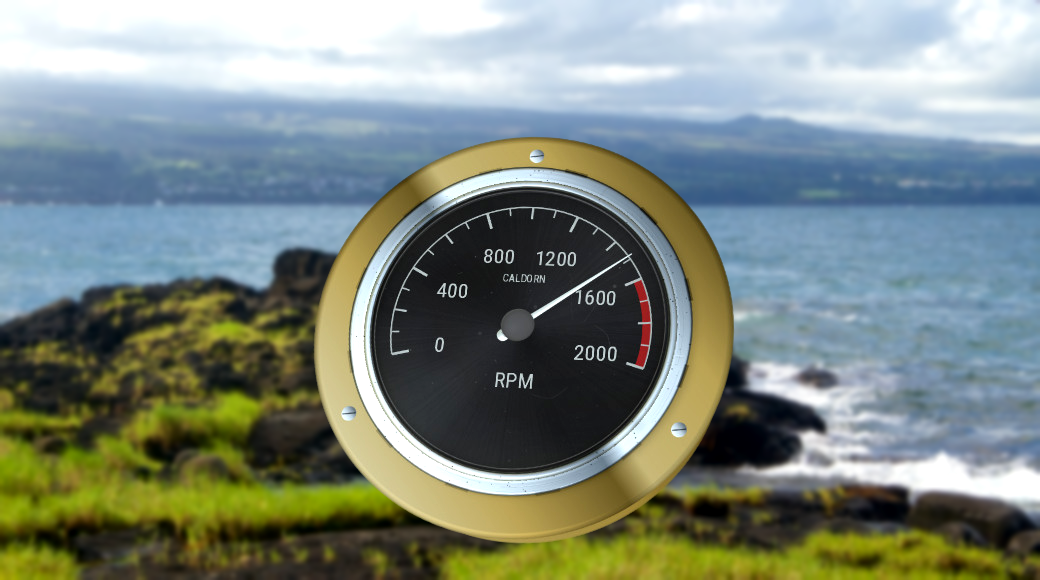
value=1500 unit=rpm
